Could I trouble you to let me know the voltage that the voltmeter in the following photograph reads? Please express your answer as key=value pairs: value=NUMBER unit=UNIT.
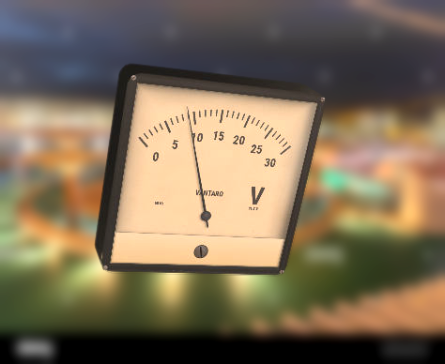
value=9 unit=V
